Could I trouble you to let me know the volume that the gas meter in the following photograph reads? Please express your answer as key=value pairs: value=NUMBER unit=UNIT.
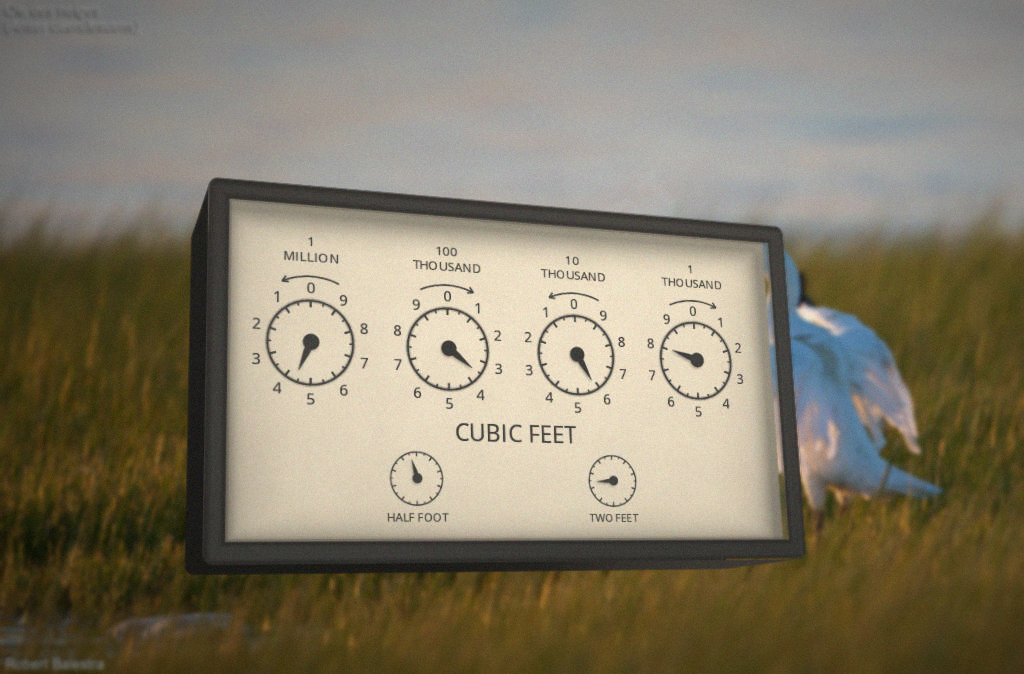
value=435800 unit=ft³
